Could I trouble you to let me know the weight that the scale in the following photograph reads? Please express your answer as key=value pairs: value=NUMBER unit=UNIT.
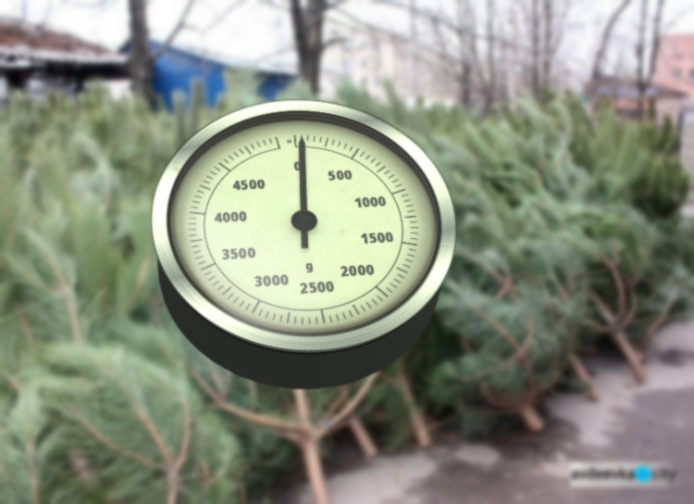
value=50 unit=g
